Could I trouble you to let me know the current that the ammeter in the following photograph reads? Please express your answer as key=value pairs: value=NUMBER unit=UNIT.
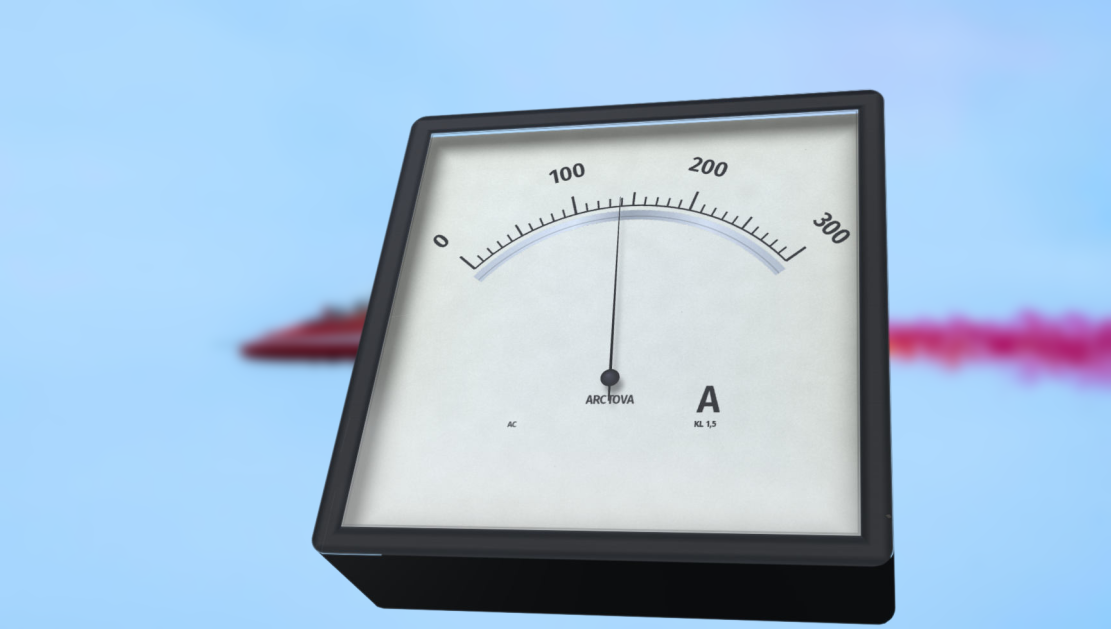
value=140 unit=A
